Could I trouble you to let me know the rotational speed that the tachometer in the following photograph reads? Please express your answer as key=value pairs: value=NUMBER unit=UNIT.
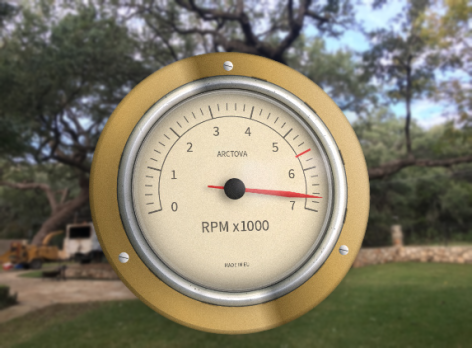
value=6700 unit=rpm
